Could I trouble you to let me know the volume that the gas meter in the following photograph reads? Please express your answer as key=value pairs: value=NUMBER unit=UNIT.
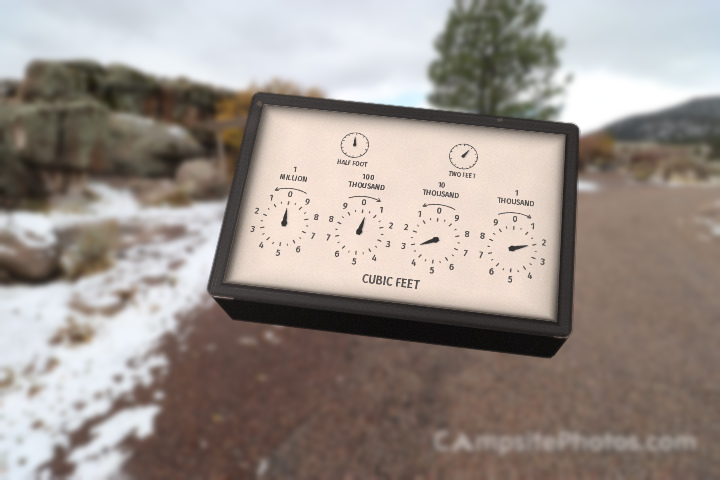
value=3200 unit=ft³
